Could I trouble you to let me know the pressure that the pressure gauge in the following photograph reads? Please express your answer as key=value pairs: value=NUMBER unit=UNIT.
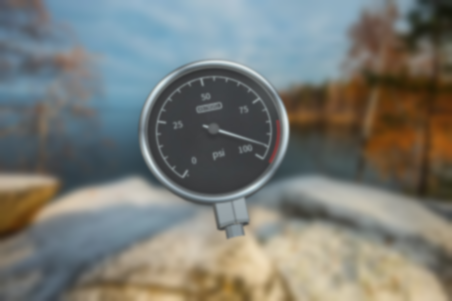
value=95 unit=psi
